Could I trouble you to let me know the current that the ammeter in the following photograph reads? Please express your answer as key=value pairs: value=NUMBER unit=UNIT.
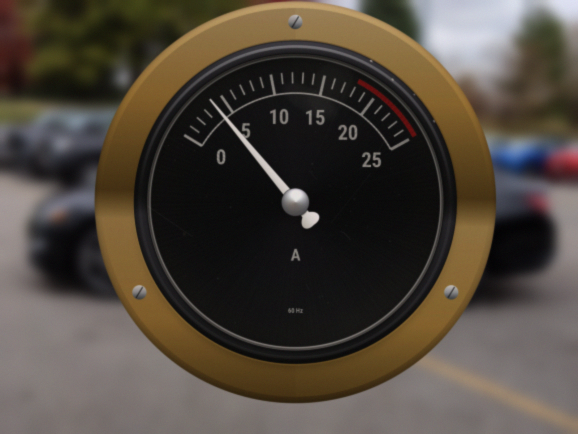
value=4 unit=A
